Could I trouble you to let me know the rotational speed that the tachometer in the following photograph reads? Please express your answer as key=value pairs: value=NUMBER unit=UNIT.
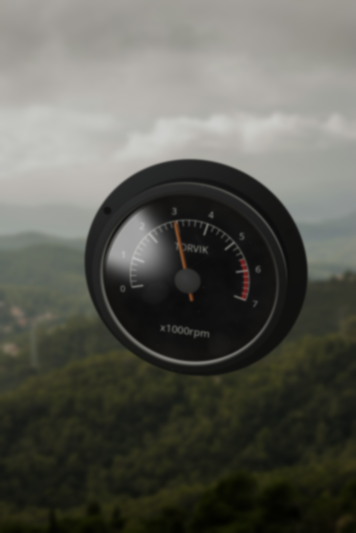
value=3000 unit=rpm
